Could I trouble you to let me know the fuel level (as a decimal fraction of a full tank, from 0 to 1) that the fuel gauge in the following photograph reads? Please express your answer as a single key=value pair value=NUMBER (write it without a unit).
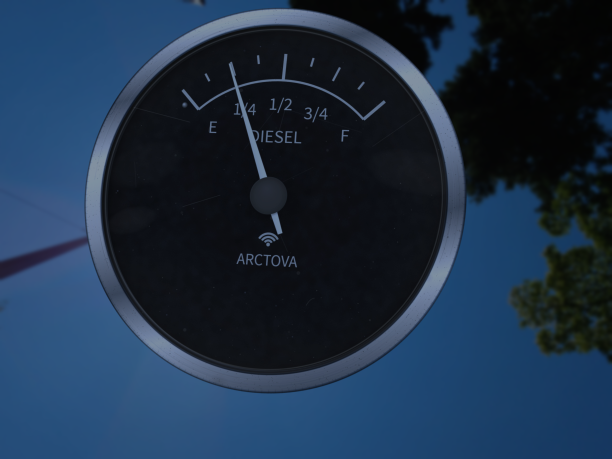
value=0.25
